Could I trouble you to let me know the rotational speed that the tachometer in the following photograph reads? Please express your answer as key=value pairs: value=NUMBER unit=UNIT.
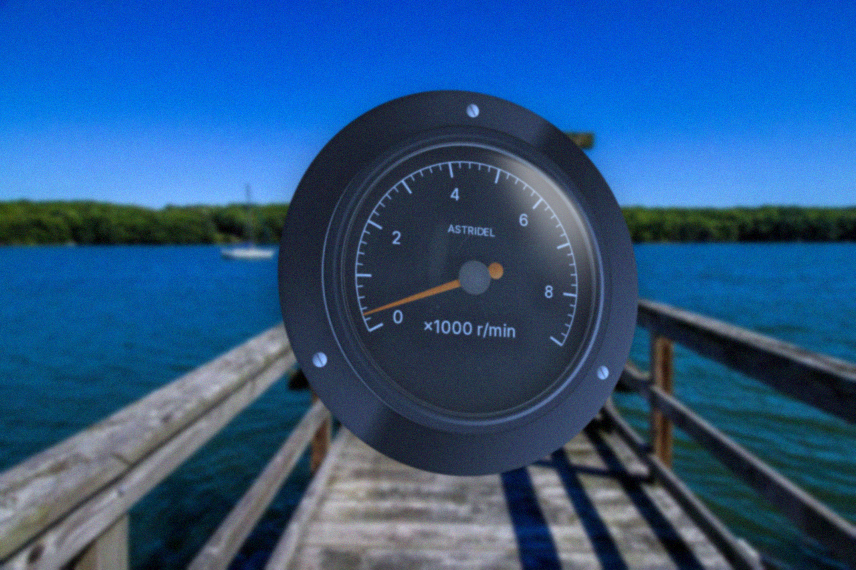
value=300 unit=rpm
